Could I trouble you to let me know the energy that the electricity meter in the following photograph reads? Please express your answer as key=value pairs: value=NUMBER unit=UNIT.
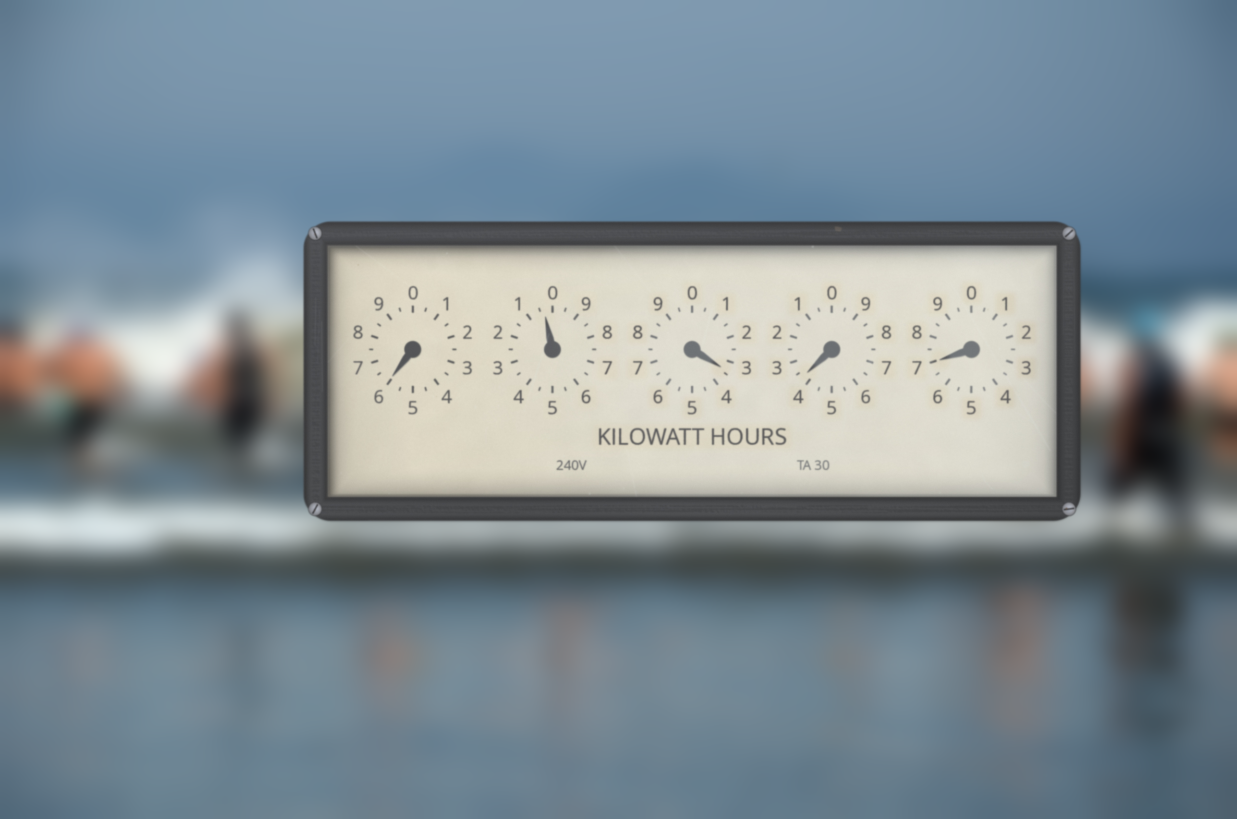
value=60337 unit=kWh
